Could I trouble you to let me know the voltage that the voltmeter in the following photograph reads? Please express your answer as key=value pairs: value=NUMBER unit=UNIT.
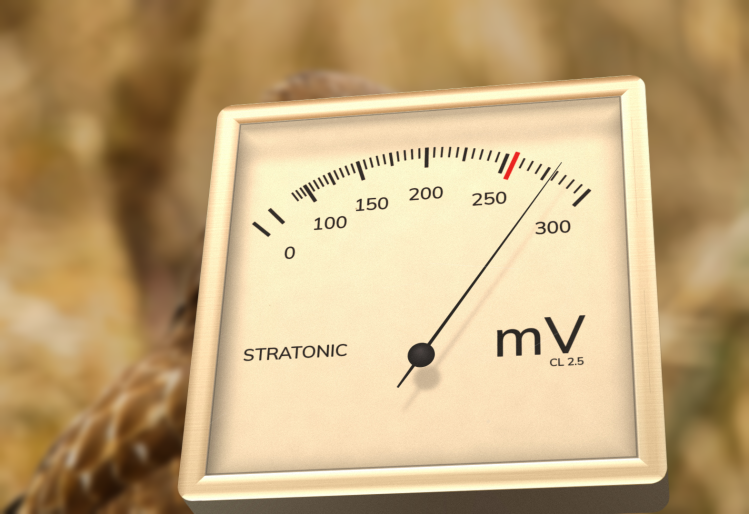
value=280 unit=mV
